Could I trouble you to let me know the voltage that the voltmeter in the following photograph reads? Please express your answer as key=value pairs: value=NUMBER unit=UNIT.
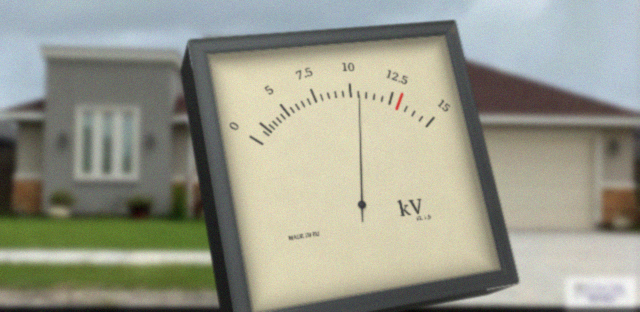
value=10.5 unit=kV
